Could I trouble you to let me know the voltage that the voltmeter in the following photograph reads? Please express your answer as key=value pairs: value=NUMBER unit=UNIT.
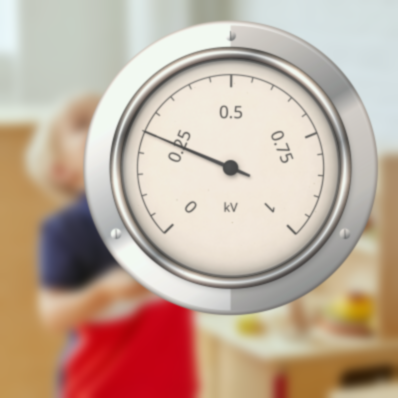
value=0.25 unit=kV
